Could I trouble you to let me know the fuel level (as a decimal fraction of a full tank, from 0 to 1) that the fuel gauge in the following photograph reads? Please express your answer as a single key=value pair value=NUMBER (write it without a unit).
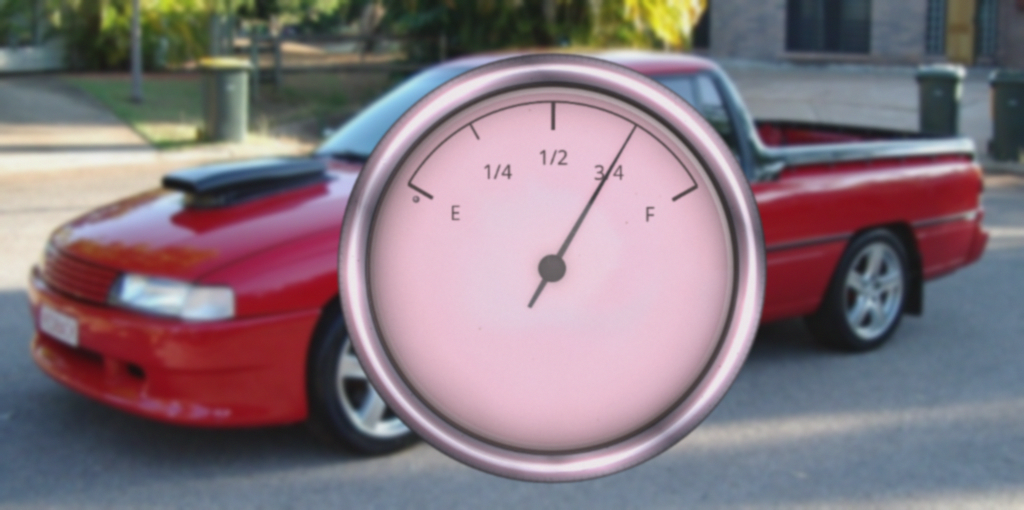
value=0.75
